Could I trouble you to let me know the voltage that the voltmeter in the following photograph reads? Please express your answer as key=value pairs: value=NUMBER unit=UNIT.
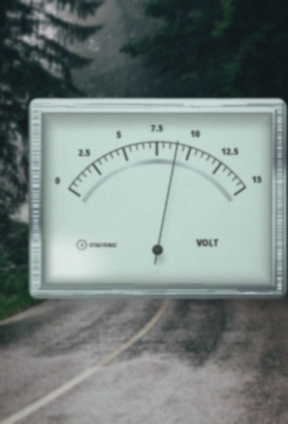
value=9 unit=V
